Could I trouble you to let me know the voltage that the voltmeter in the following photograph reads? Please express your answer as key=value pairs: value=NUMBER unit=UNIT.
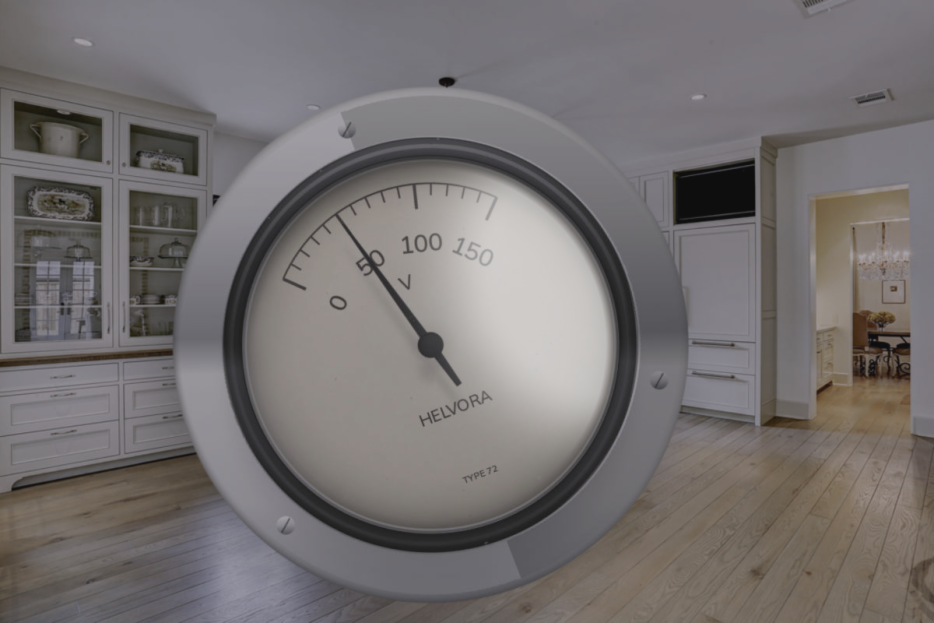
value=50 unit=V
